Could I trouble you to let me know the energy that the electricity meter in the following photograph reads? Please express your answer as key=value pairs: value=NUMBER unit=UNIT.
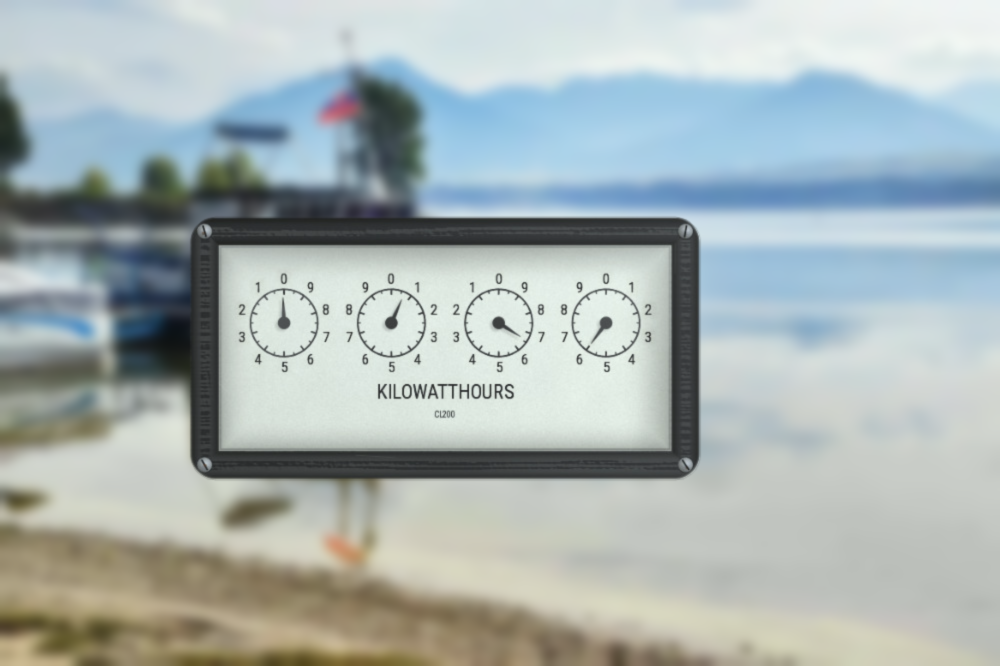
value=66 unit=kWh
